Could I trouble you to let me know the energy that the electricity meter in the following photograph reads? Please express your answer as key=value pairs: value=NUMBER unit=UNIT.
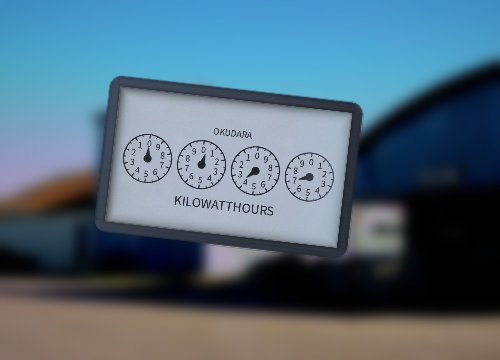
value=37 unit=kWh
